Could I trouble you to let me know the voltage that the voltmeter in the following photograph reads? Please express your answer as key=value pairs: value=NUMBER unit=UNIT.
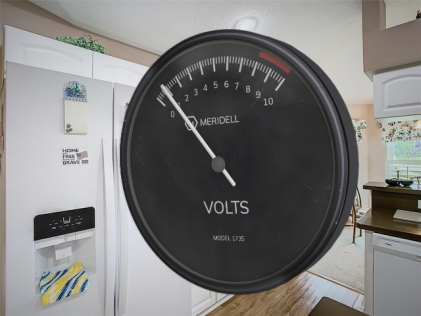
value=1 unit=V
